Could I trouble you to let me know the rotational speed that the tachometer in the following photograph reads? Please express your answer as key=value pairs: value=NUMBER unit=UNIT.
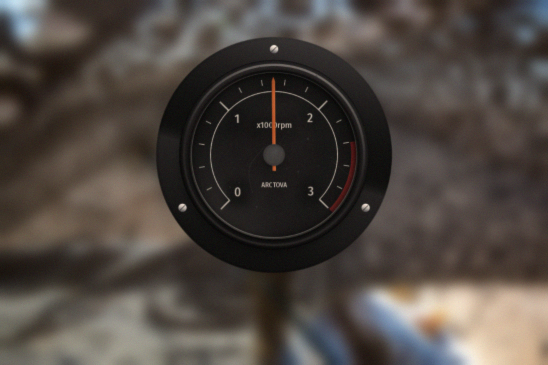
value=1500 unit=rpm
